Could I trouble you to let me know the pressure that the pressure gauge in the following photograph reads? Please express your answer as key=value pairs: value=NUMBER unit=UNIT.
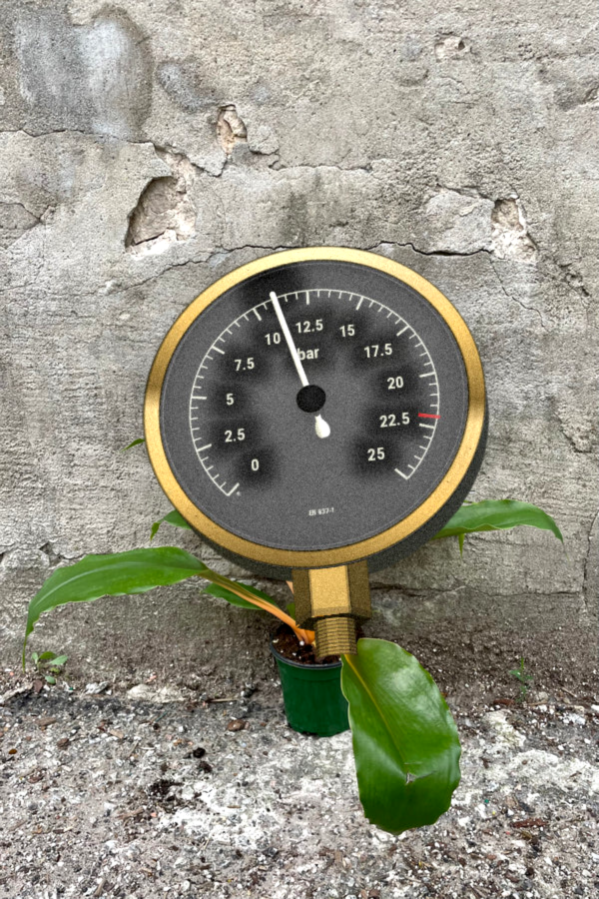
value=11 unit=bar
